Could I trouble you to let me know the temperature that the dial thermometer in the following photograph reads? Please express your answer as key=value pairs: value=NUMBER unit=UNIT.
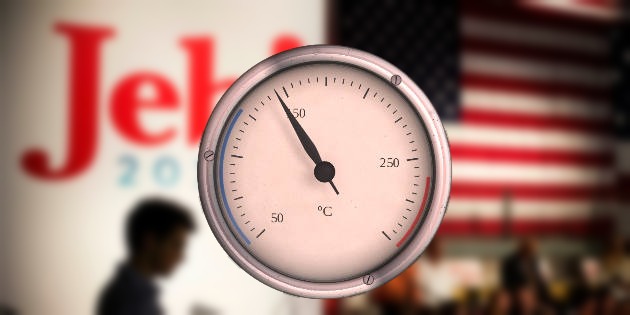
value=145 unit=°C
